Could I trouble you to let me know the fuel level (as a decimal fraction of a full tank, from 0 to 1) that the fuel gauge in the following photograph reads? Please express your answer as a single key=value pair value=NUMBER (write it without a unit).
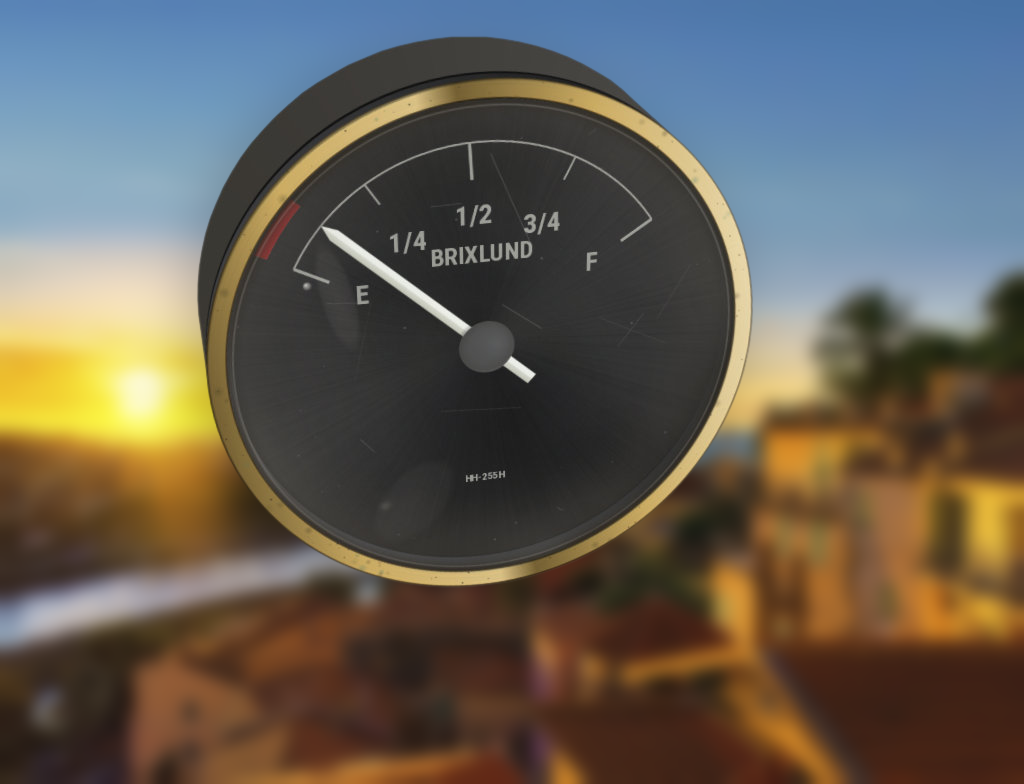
value=0.125
